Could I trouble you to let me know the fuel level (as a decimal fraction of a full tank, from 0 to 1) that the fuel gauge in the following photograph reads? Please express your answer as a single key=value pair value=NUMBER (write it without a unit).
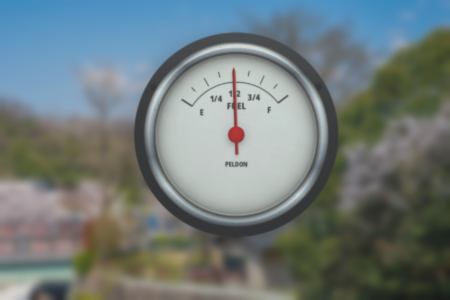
value=0.5
